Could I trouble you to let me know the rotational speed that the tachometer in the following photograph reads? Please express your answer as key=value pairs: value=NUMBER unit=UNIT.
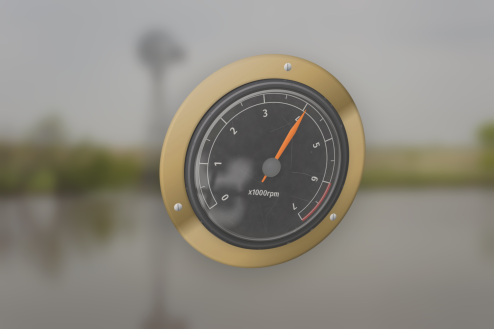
value=4000 unit=rpm
